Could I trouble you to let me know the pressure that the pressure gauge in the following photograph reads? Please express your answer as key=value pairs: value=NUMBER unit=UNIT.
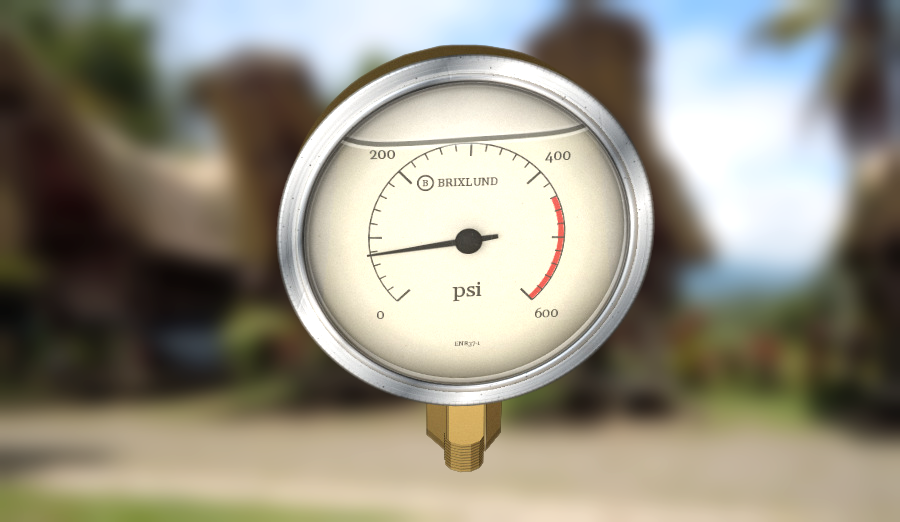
value=80 unit=psi
